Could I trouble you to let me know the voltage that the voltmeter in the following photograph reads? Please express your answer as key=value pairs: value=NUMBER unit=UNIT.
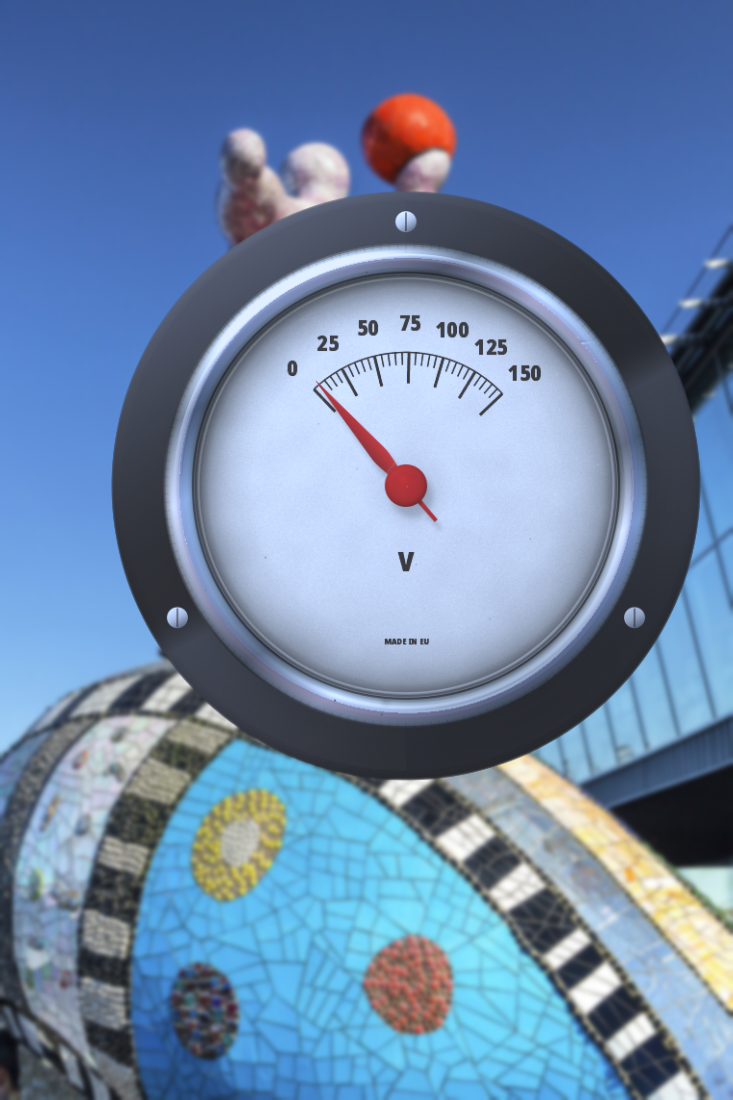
value=5 unit=V
